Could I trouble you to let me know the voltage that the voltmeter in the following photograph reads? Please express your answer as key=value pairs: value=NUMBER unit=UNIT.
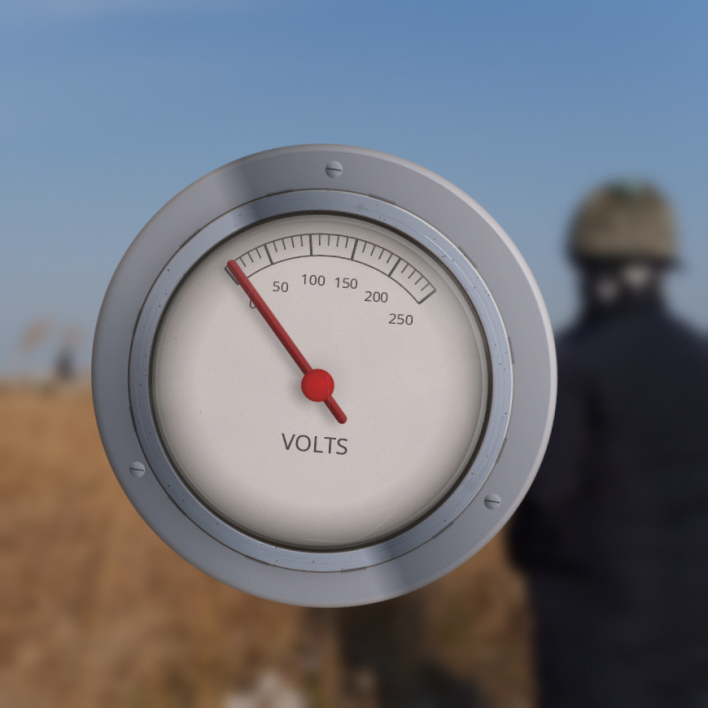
value=10 unit=V
